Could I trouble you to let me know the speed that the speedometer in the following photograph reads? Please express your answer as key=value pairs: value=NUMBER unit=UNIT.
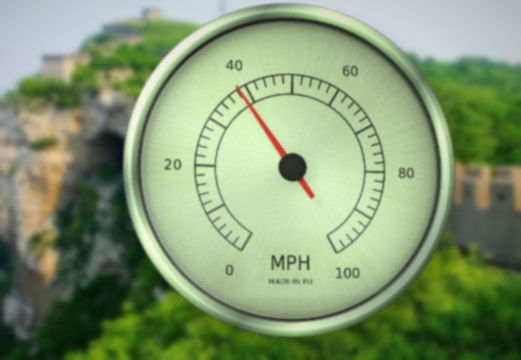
value=38 unit=mph
